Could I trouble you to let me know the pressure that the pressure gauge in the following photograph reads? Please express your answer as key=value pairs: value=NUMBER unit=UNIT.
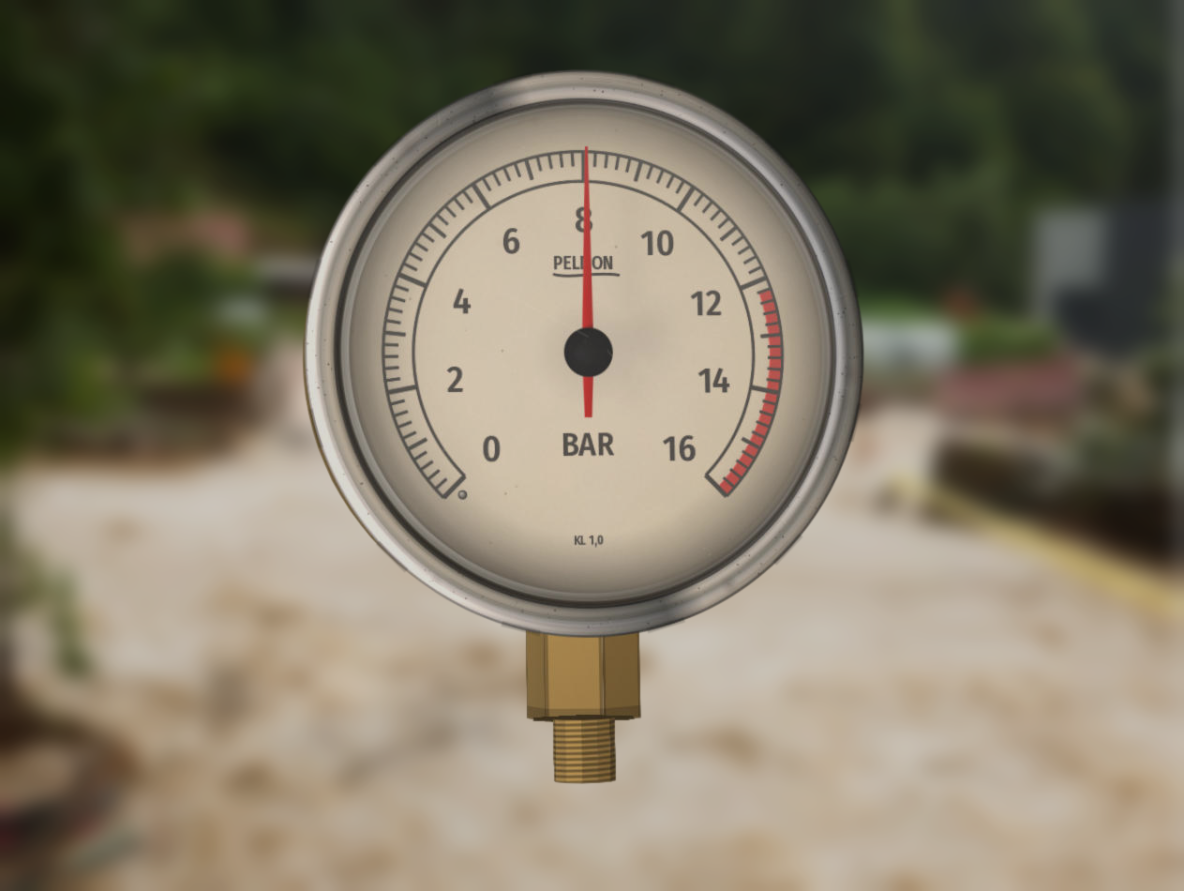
value=8 unit=bar
